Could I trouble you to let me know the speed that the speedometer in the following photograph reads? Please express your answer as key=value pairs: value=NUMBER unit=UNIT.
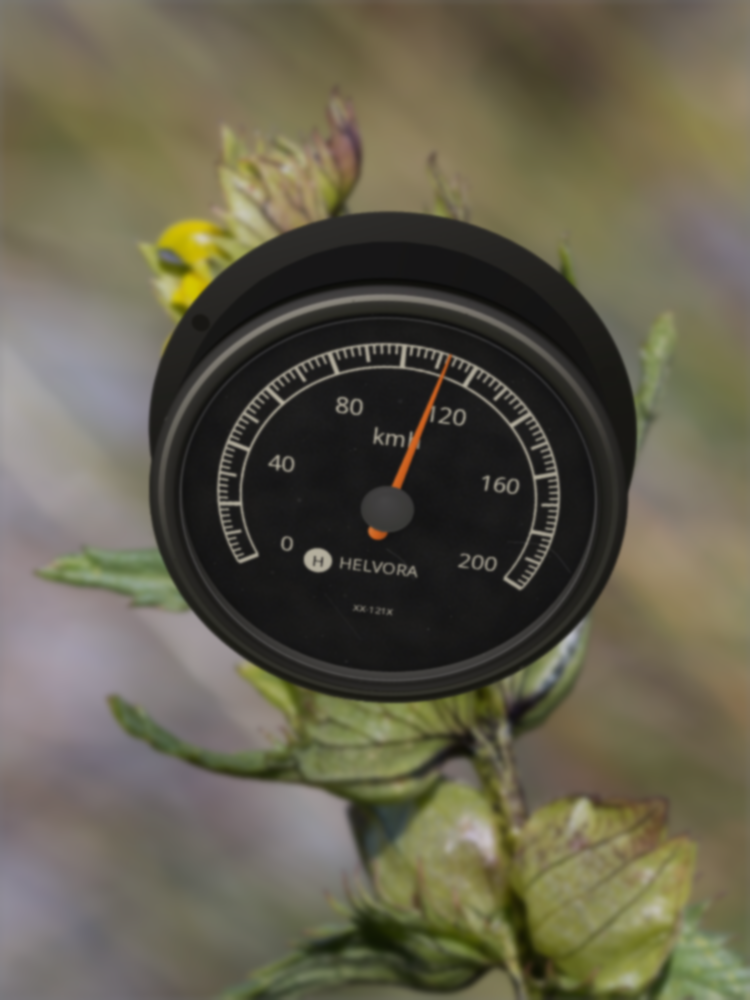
value=112 unit=km/h
